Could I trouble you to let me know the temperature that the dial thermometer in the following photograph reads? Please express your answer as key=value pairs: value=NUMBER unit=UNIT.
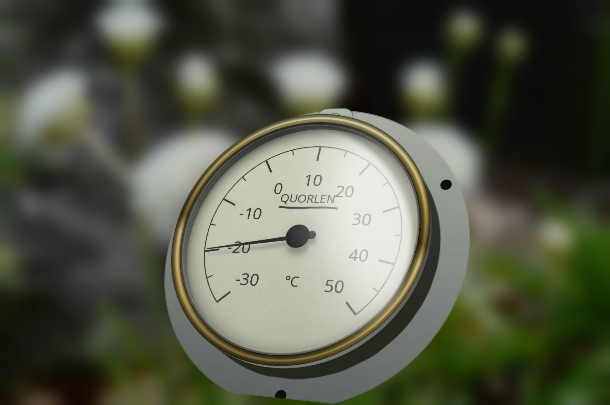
value=-20 unit=°C
